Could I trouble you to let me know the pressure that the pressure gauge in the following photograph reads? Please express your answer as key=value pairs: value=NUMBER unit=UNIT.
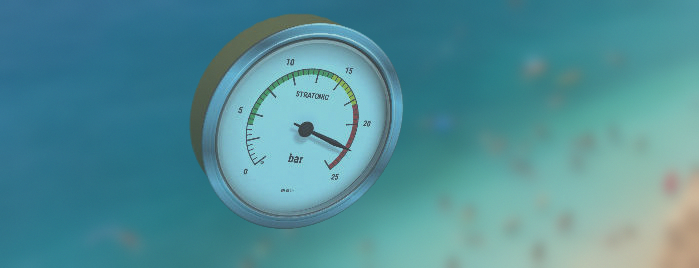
value=22.5 unit=bar
